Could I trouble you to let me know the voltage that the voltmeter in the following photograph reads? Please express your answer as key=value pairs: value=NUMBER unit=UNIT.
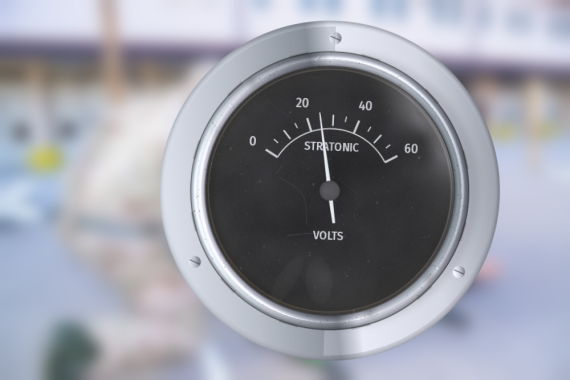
value=25 unit=V
